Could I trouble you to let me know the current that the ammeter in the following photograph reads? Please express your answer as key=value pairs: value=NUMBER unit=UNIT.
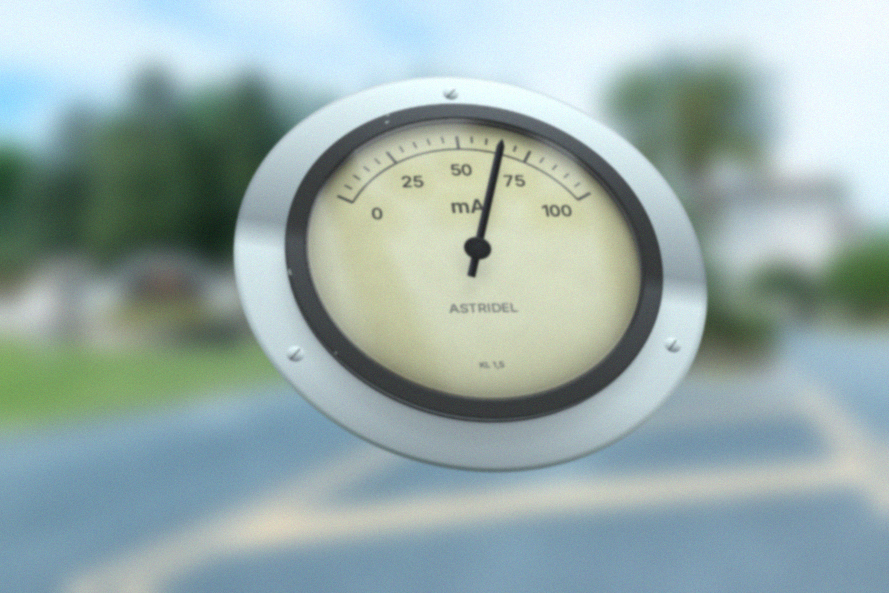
value=65 unit=mA
